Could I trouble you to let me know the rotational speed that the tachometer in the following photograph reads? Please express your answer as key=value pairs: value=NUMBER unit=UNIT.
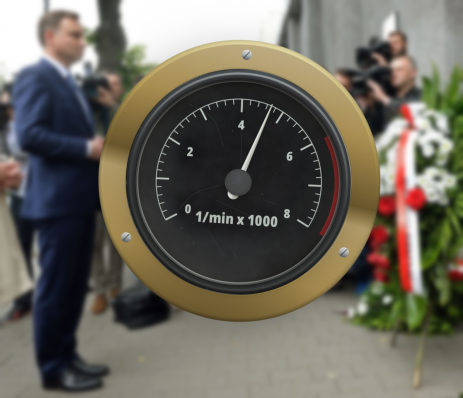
value=4700 unit=rpm
